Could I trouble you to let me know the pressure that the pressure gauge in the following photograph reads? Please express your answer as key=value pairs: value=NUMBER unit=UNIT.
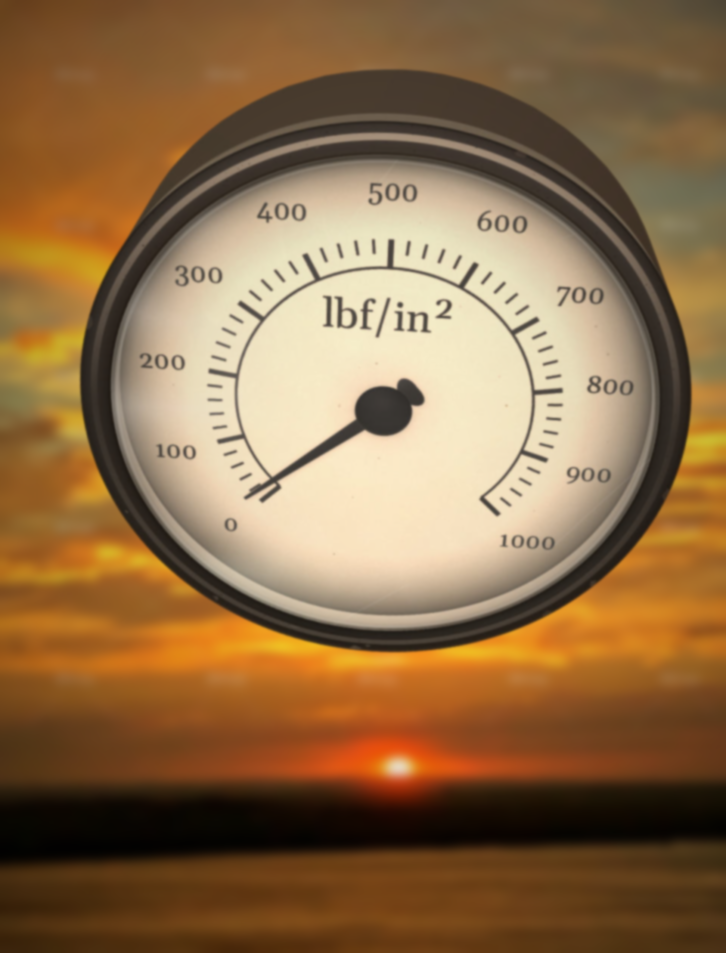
value=20 unit=psi
